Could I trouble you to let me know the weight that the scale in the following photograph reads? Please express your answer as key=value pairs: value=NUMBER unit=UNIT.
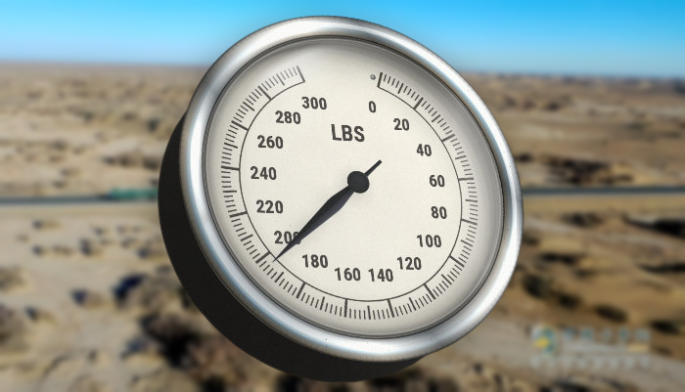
value=196 unit=lb
